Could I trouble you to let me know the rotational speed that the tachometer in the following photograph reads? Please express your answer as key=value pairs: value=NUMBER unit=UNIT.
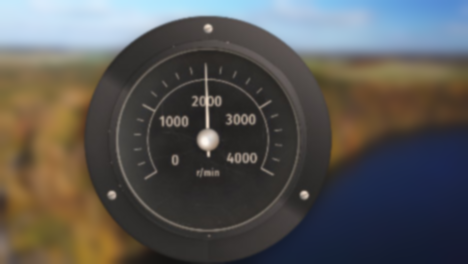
value=2000 unit=rpm
